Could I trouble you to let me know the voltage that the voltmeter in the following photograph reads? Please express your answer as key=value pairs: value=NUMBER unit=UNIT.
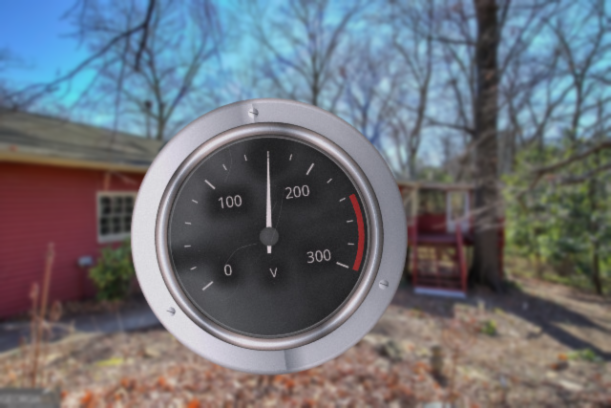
value=160 unit=V
